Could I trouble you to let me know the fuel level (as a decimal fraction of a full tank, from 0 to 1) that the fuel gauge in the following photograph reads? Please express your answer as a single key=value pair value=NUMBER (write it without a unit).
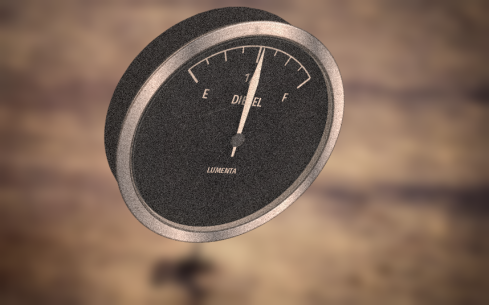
value=0.5
